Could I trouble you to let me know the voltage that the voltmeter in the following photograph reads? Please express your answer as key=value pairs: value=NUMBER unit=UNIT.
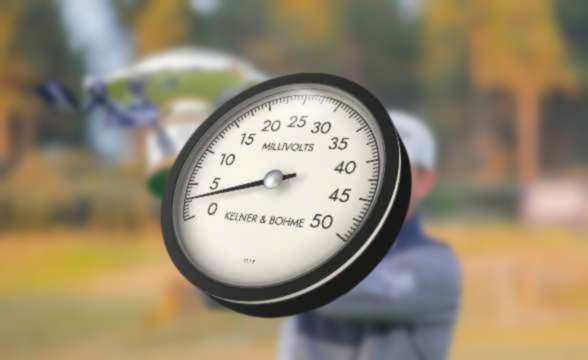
value=2.5 unit=mV
